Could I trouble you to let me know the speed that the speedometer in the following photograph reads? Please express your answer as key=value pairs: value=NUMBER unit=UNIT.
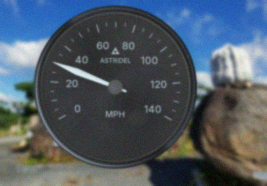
value=30 unit=mph
